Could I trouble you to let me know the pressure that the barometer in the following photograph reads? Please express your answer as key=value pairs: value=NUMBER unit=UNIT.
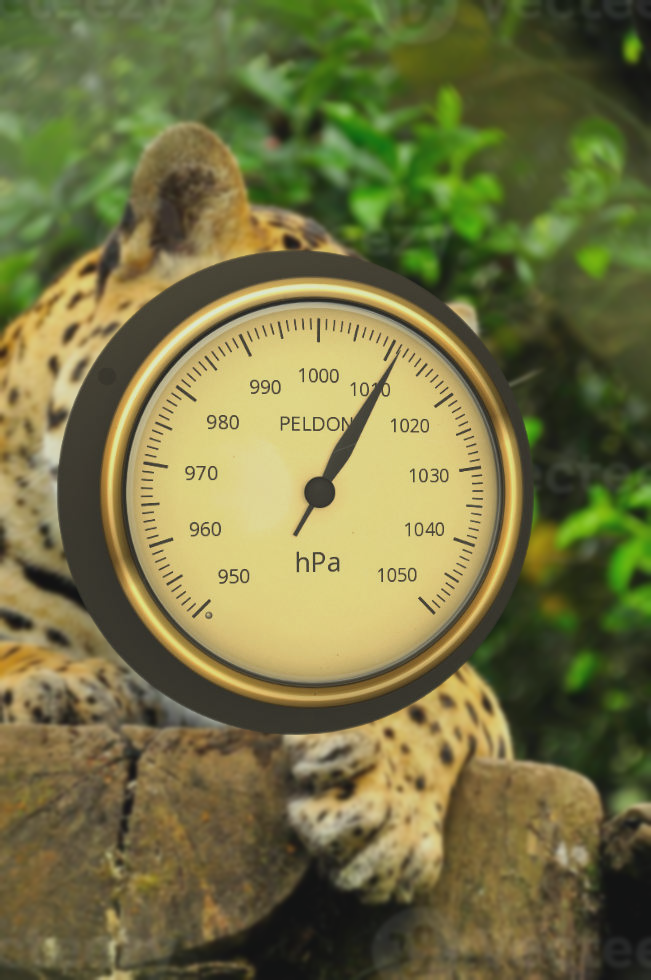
value=1011 unit=hPa
